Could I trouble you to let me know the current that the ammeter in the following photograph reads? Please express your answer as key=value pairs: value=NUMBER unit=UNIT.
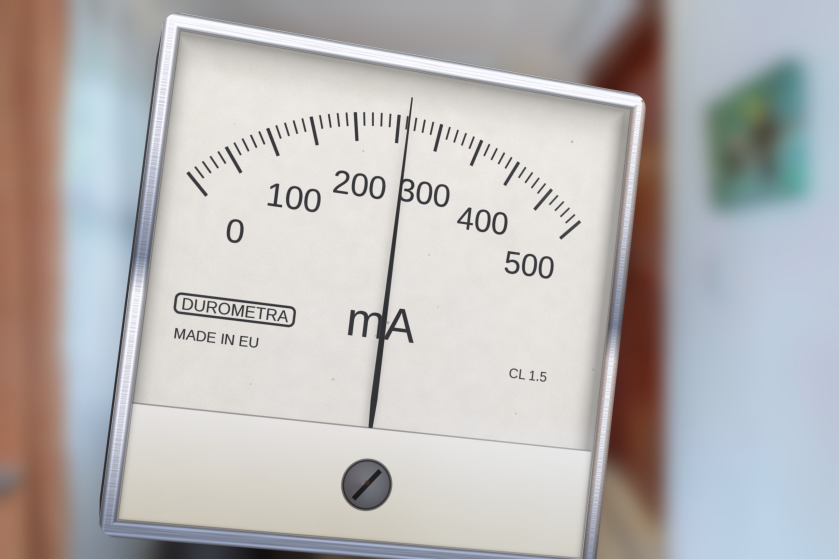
value=260 unit=mA
